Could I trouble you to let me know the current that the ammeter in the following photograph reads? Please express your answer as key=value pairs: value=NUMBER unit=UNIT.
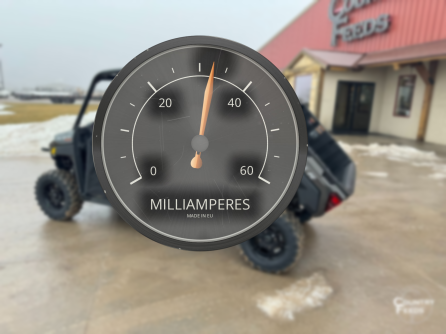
value=32.5 unit=mA
